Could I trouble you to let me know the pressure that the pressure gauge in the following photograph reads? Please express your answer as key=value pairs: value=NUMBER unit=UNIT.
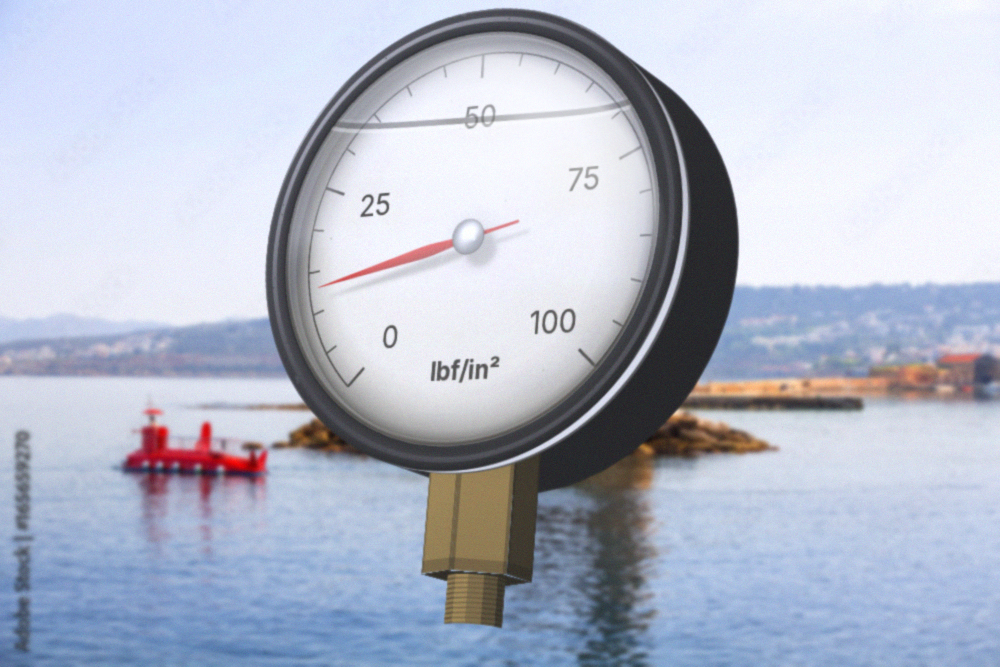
value=12.5 unit=psi
